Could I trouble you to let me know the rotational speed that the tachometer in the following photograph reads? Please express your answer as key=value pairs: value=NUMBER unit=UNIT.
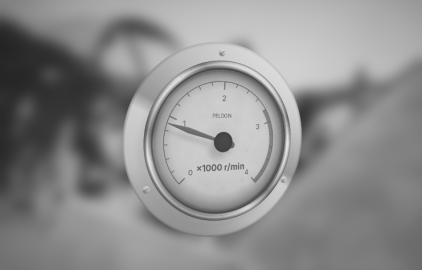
value=900 unit=rpm
